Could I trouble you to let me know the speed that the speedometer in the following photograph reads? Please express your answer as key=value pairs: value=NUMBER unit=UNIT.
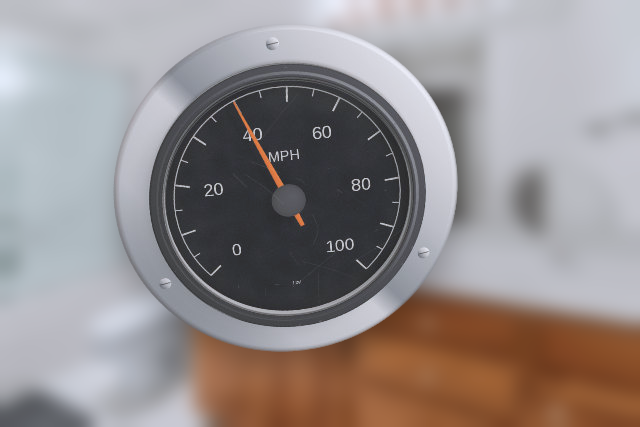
value=40 unit=mph
